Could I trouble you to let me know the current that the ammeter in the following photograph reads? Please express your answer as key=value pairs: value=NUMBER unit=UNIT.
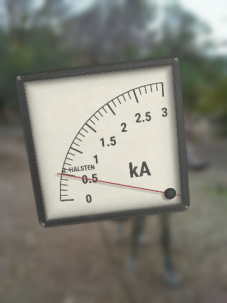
value=0.5 unit=kA
